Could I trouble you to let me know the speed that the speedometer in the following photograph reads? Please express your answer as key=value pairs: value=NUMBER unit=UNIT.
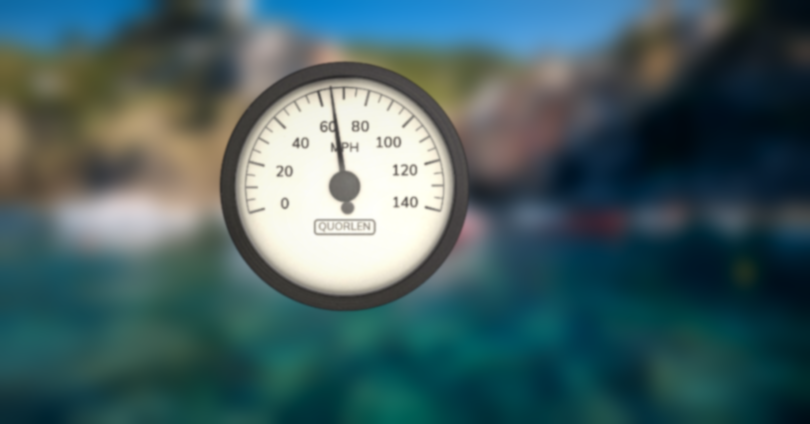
value=65 unit=mph
